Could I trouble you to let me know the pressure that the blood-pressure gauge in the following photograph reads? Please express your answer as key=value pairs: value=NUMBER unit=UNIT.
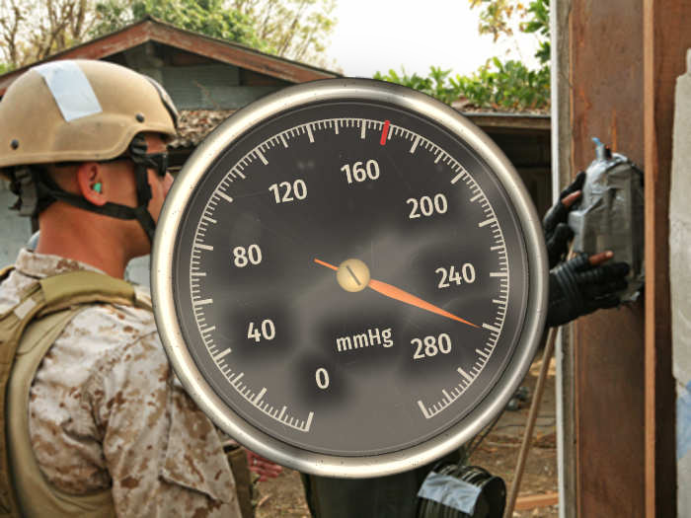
value=262 unit=mmHg
